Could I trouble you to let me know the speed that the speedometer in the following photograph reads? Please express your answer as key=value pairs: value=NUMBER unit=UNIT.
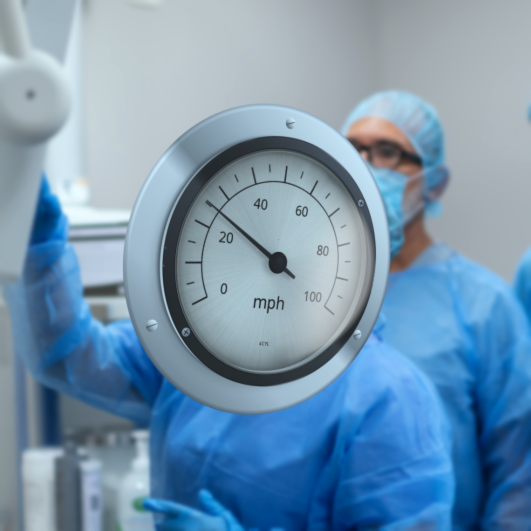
value=25 unit=mph
